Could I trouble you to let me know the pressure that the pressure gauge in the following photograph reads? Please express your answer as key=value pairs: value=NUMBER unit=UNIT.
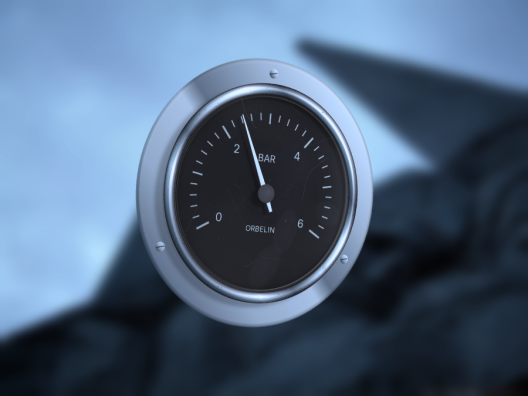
value=2.4 unit=bar
